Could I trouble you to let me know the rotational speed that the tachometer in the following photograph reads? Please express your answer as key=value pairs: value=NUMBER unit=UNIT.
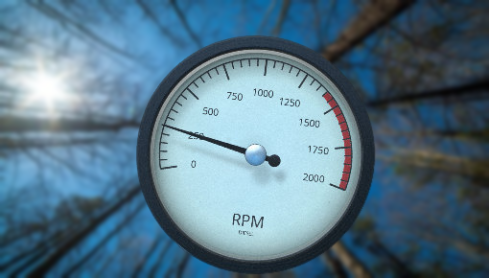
value=250 unit=rpm
